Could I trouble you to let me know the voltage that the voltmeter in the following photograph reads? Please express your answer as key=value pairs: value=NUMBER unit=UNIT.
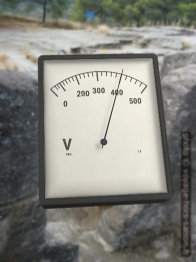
value=400 unit=V
